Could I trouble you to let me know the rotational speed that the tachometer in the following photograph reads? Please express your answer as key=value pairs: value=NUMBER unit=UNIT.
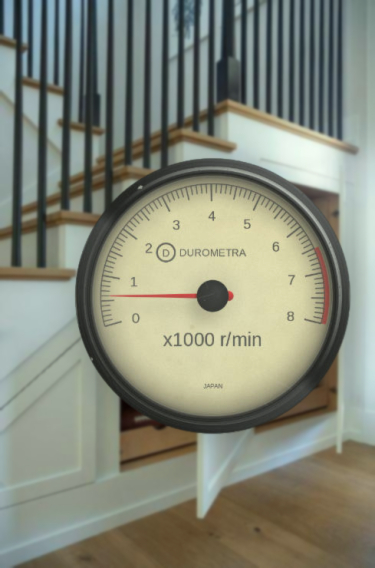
value=600 unit=rpm
